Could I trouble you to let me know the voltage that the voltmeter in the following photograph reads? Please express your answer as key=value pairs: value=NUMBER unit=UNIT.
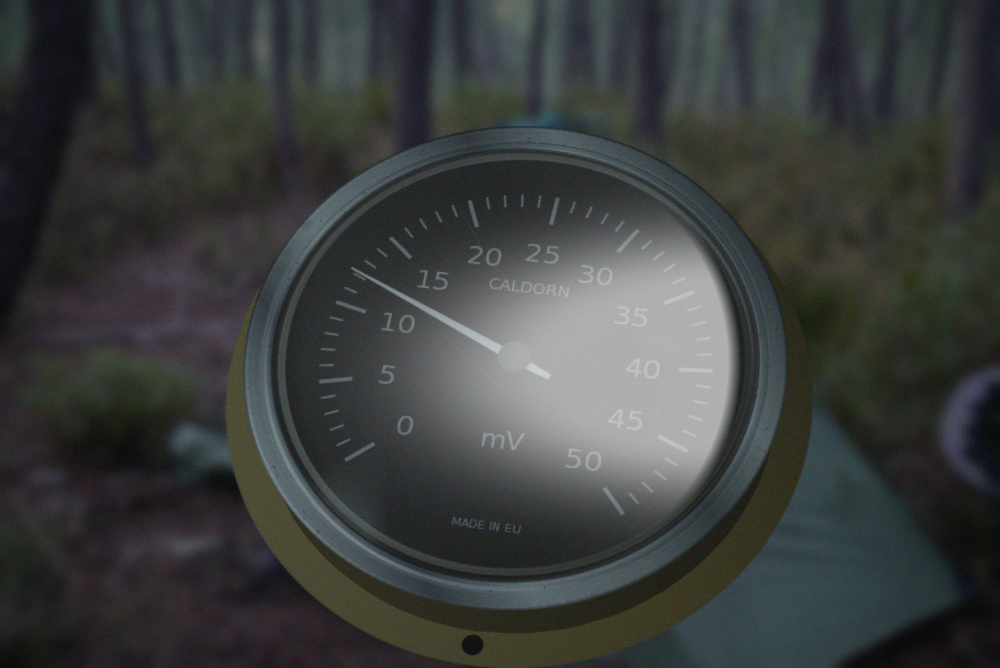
value=12 unit=mV
